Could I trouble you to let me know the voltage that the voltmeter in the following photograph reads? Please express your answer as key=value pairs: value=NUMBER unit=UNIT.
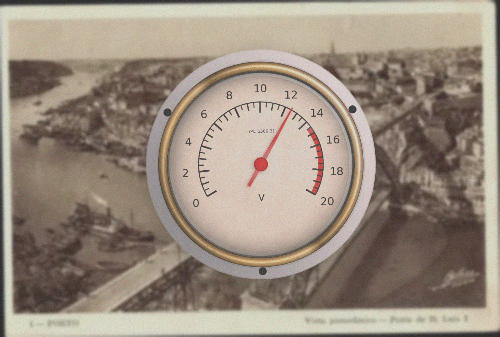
value=12.5 unit=V
